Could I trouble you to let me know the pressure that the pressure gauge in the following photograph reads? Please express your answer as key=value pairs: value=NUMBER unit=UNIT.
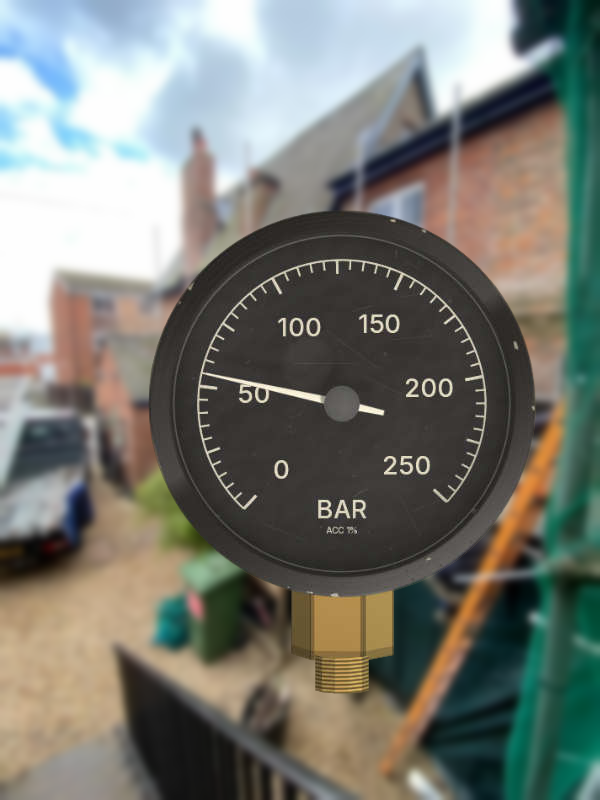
value=55 unit=bar
